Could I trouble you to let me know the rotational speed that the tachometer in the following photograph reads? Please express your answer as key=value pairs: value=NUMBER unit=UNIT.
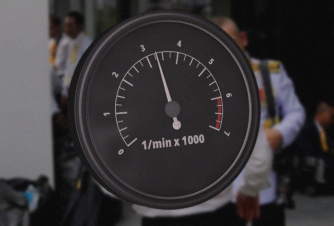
value=3250 unit=rpm
